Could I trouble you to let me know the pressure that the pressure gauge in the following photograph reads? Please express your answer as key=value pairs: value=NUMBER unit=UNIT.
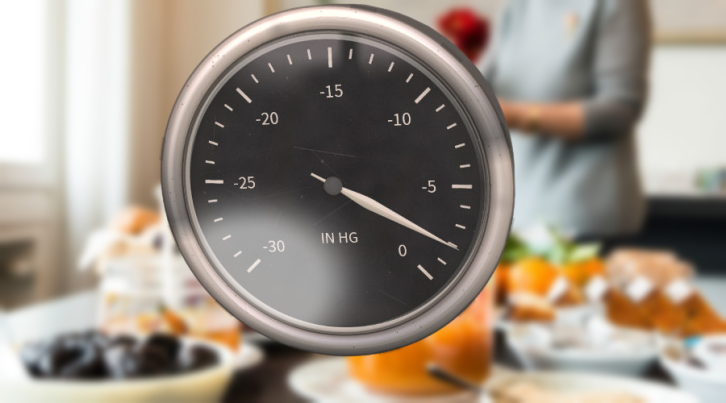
value=-2 unit=inHg
